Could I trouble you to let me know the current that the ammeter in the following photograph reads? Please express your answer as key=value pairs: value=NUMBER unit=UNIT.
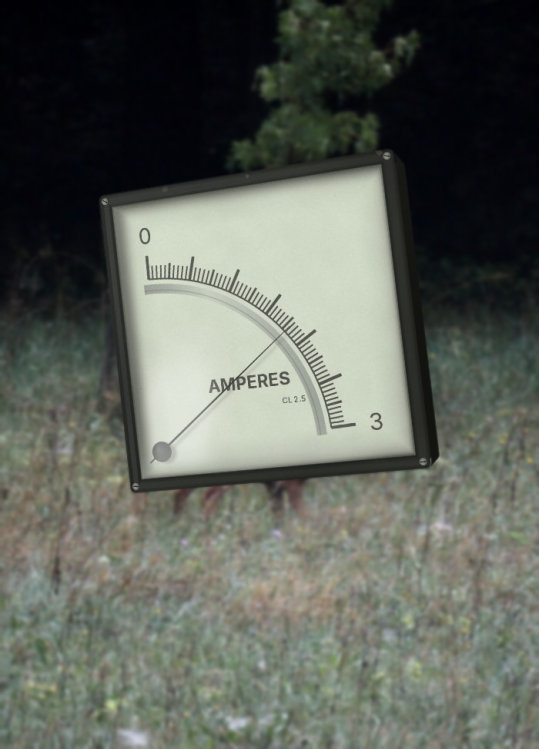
value=1.8 unit=A
